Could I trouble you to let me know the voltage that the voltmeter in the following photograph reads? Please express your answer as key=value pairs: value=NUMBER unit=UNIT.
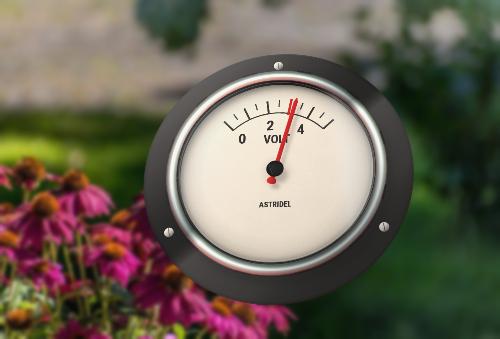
value=3.25 unit=V
